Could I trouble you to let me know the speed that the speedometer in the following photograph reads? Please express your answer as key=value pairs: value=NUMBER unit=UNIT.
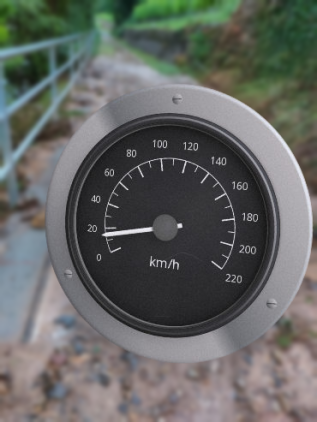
value=15 unit=km/h
